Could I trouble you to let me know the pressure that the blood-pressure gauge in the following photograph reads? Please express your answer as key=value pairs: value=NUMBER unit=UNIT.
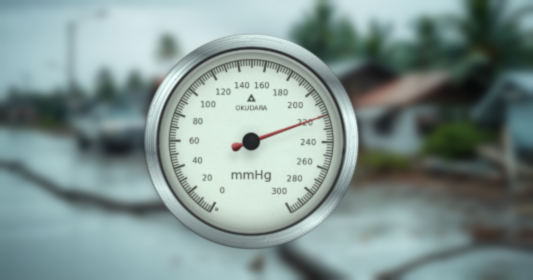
value=220 unit=mmHg
